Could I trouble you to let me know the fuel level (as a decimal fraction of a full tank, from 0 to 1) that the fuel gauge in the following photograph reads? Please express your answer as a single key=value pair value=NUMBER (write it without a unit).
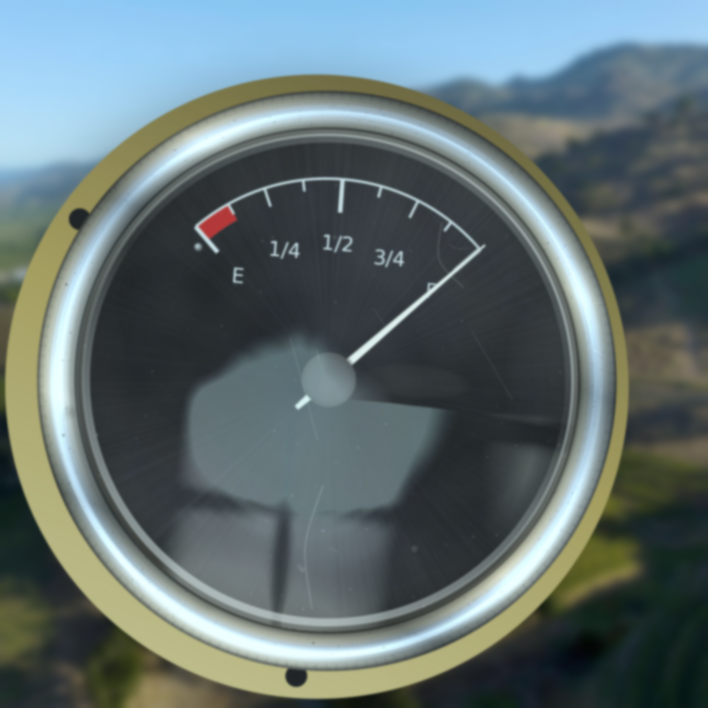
value=1
